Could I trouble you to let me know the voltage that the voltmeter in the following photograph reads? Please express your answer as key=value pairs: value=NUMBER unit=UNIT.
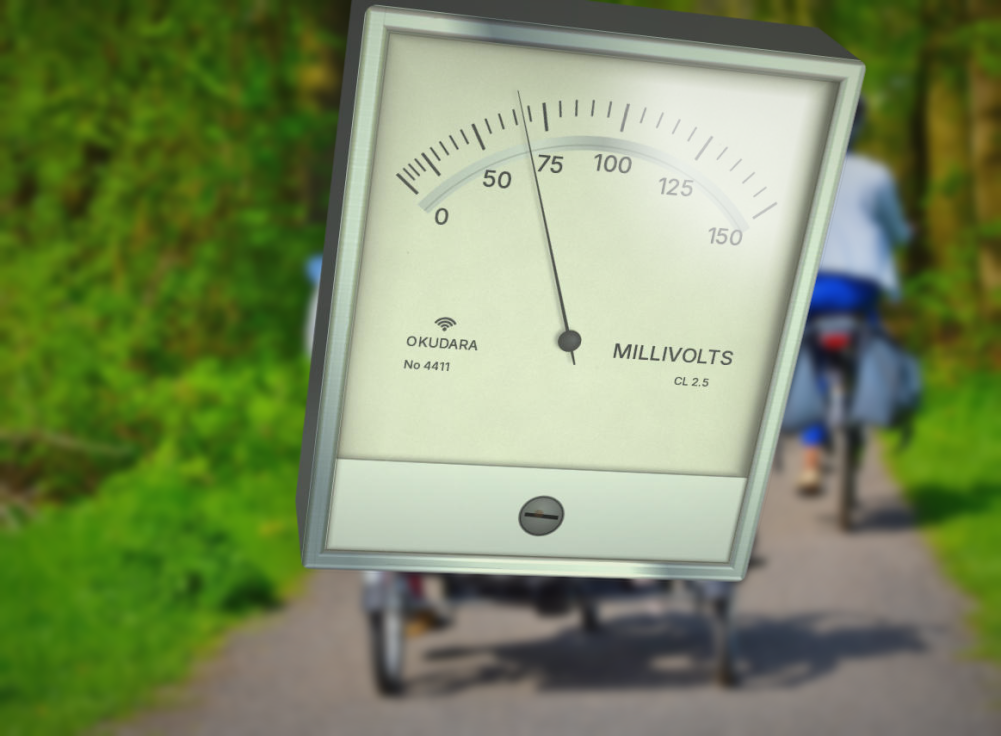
value=67.5 unit=mV
